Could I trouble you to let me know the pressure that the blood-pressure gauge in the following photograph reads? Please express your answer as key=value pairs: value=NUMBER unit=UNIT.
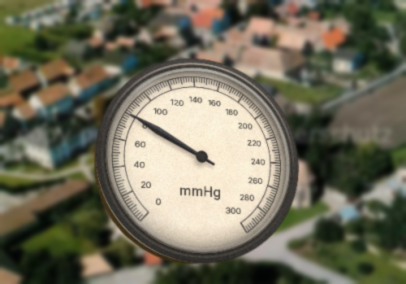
value=80 unit=mmHg
